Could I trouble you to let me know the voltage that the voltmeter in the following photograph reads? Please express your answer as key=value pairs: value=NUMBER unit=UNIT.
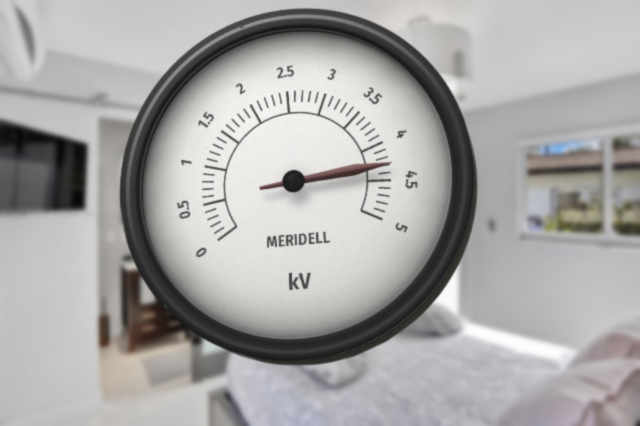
value=4.3 unit=kV
